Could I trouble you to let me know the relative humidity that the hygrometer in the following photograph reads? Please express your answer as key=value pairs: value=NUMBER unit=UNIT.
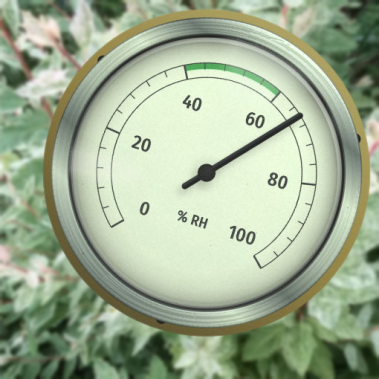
value=66 unit=%
